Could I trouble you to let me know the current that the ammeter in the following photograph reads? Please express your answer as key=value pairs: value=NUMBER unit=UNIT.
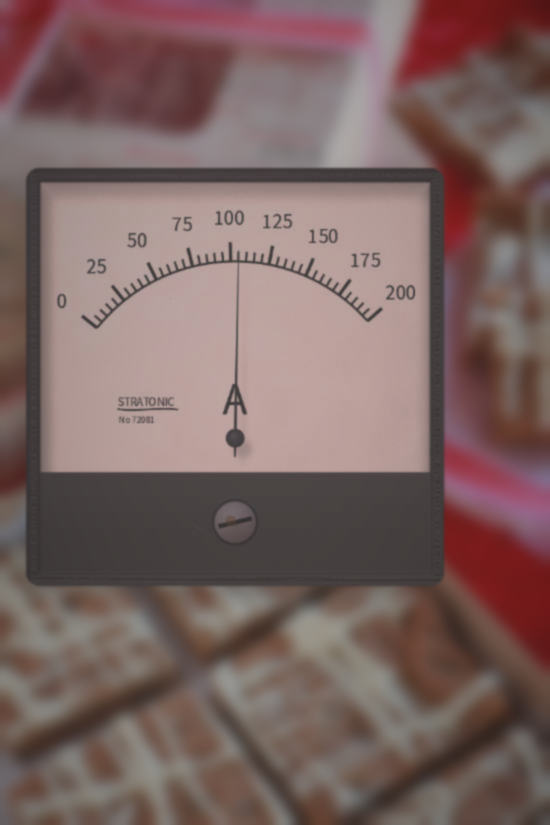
value=105 unit=A
